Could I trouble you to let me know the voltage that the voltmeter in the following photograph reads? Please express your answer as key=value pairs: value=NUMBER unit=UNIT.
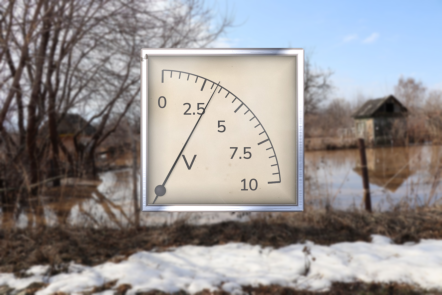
value=3.25 unit=V
